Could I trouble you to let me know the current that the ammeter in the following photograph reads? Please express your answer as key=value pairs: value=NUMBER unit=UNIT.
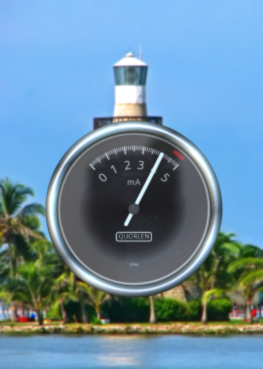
value=4 unit=mA
